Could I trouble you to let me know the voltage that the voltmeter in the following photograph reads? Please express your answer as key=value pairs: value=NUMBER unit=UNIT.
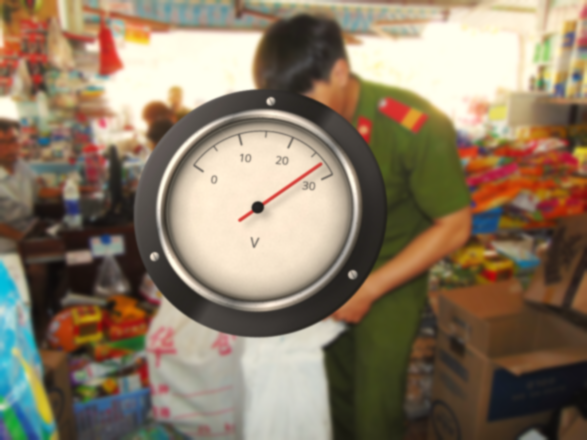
value=27.5 unit=V
